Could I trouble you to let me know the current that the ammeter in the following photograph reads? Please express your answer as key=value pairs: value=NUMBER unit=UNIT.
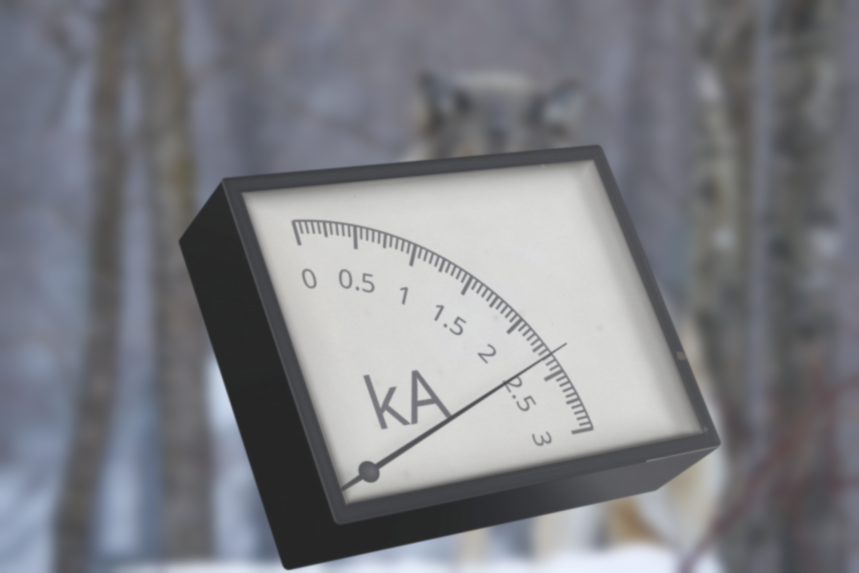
value=2.35 unit=kA
